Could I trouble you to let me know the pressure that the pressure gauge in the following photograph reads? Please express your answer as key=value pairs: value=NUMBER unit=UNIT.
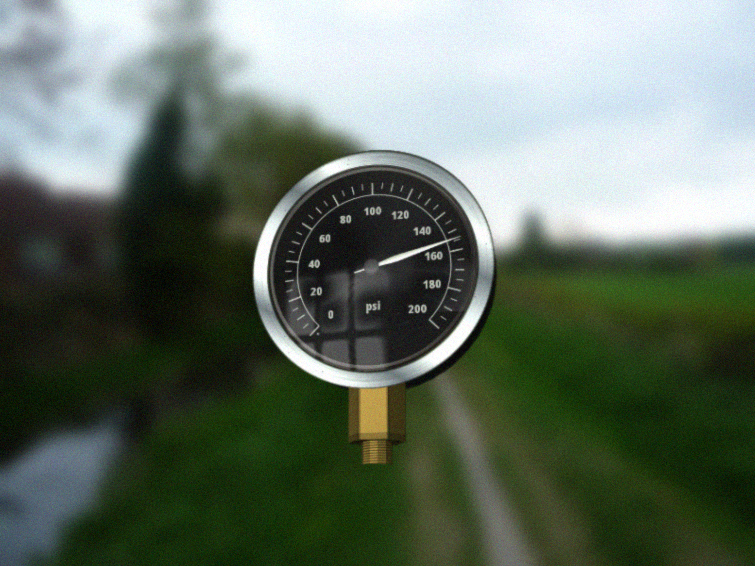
value=155 unit=psi
